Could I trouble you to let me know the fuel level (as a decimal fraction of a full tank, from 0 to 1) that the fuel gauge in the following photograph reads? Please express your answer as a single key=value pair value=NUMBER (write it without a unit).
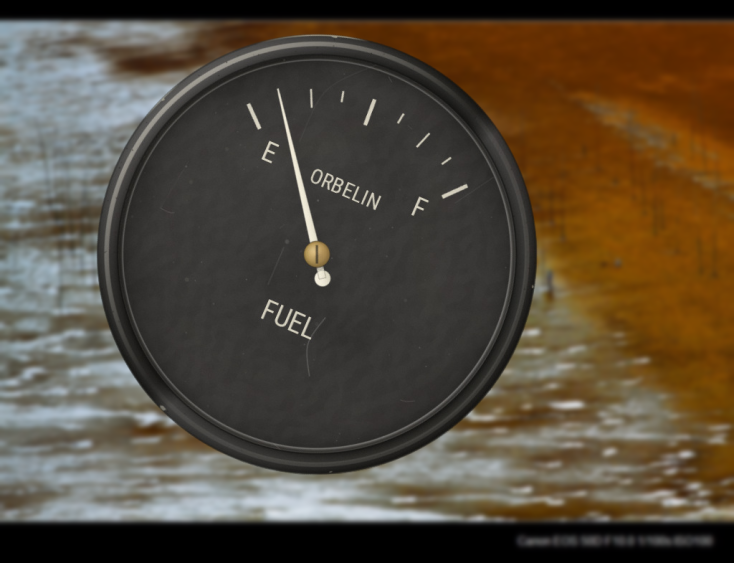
value=0.125
